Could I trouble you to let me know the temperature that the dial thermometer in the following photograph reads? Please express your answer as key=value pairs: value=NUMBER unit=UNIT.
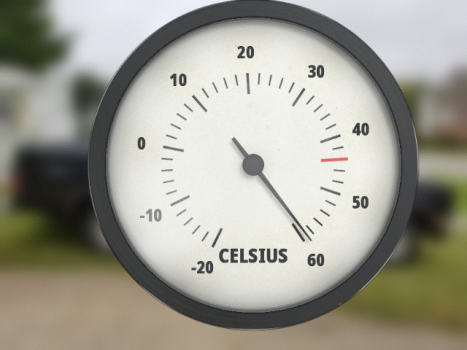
value=59 unit=°C
